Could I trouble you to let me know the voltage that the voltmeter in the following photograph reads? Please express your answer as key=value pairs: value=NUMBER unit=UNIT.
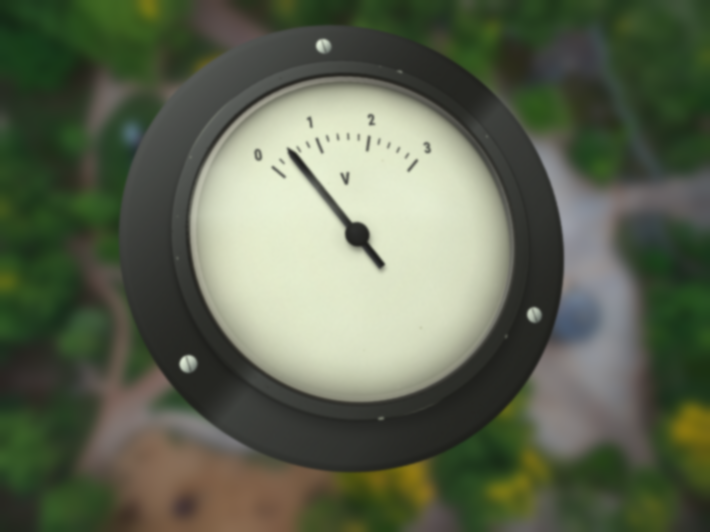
value=0.4 unit=V
